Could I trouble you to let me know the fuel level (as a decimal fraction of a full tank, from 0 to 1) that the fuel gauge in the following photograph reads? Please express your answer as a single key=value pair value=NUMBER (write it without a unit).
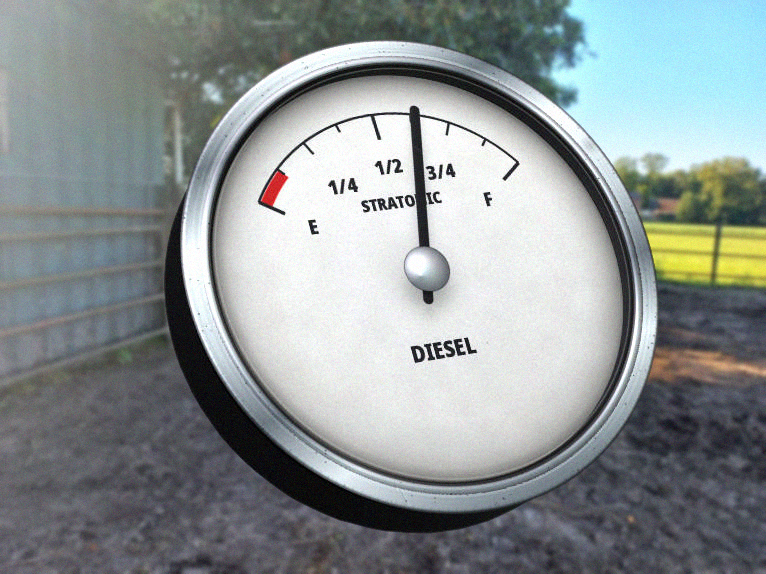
value=0.625
